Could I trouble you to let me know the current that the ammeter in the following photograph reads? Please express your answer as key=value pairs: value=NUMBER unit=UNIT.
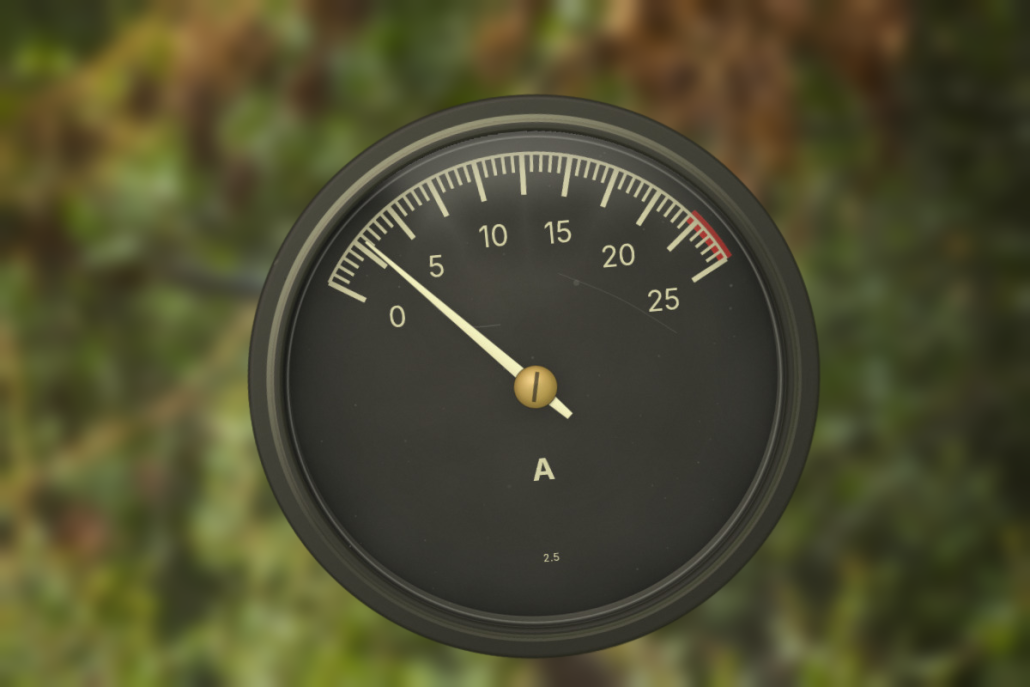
value=3 unit=A
